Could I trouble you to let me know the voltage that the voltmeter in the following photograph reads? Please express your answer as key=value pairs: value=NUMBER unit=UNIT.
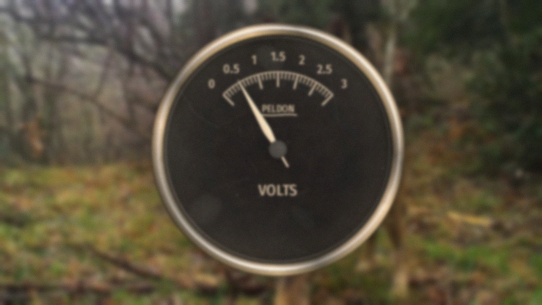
value=0.5 unit=V
